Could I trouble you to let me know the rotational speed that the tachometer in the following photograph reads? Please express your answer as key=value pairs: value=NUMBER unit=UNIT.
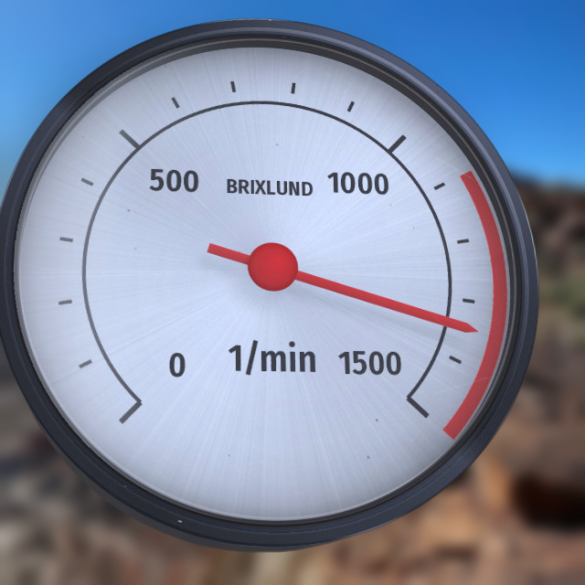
value=1350 unit=rpm
